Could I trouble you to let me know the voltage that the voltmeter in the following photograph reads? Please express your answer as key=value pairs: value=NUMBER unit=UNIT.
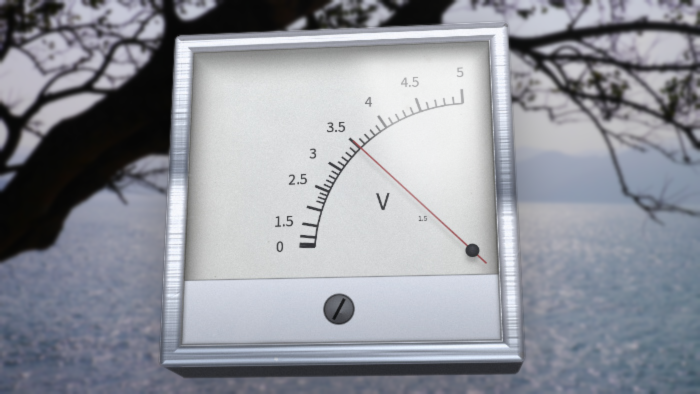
value=3.5 unit=V
